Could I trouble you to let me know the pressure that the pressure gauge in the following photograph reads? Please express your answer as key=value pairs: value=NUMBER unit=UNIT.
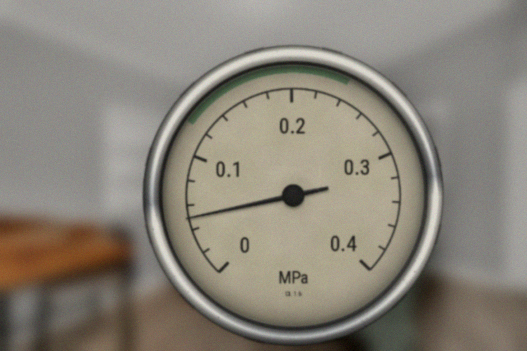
value=0.05 unit=MPa
